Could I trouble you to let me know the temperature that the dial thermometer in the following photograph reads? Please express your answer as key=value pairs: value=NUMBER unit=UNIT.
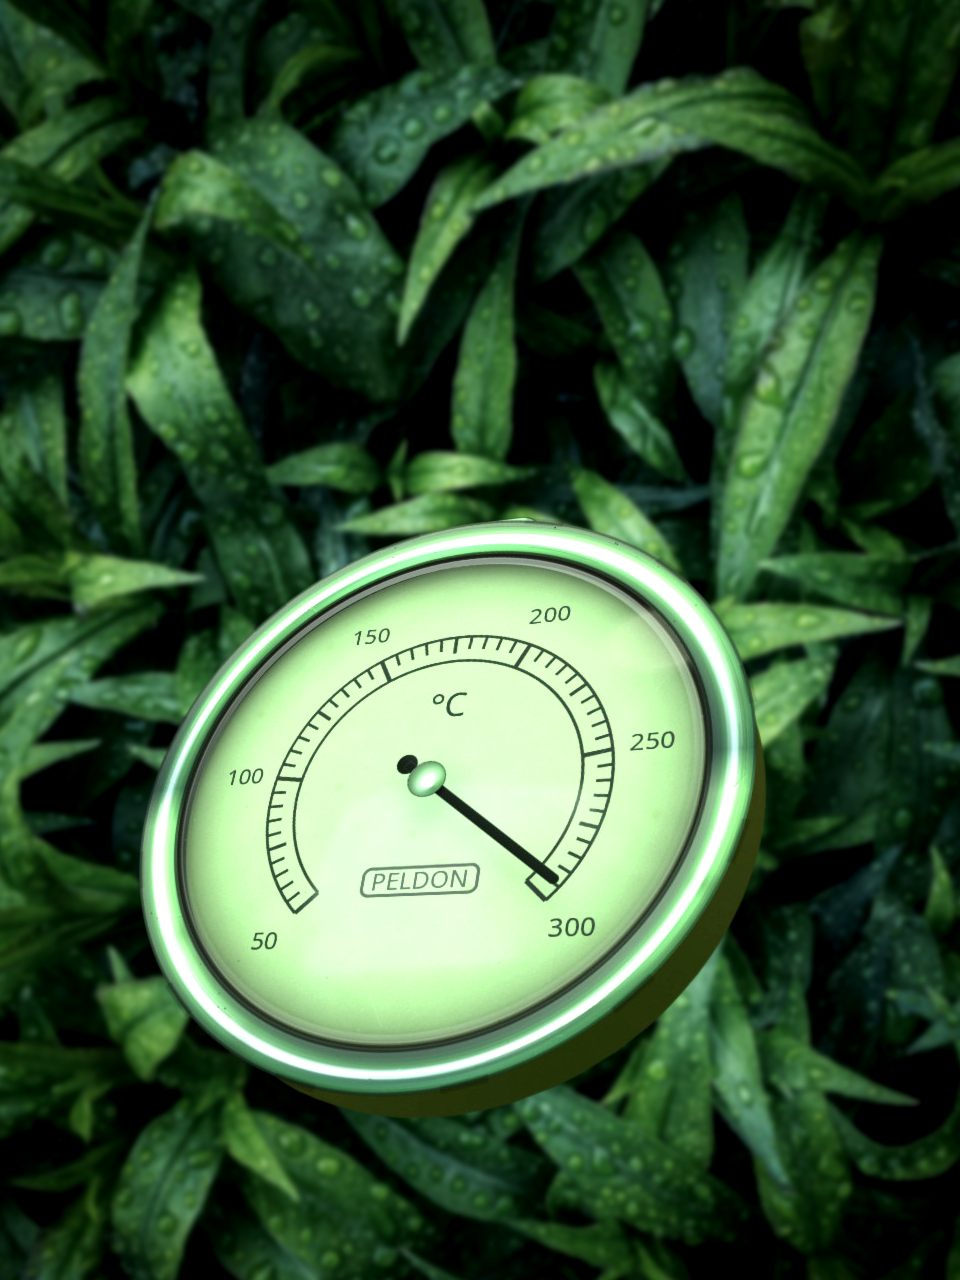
value=295 unit=°C
